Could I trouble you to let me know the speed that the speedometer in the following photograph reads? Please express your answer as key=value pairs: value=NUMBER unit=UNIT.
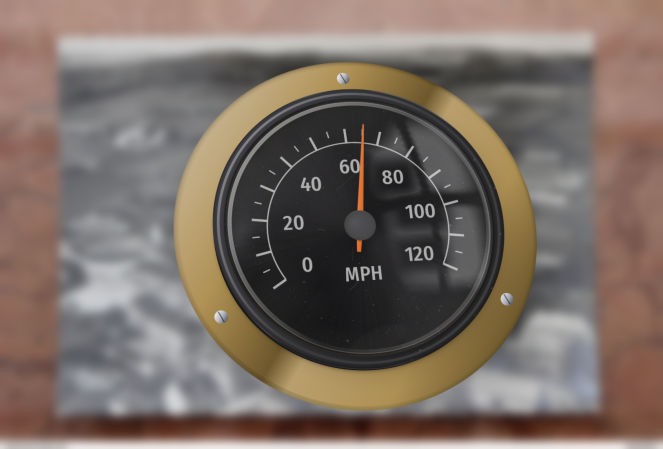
value=65 unit=mph
